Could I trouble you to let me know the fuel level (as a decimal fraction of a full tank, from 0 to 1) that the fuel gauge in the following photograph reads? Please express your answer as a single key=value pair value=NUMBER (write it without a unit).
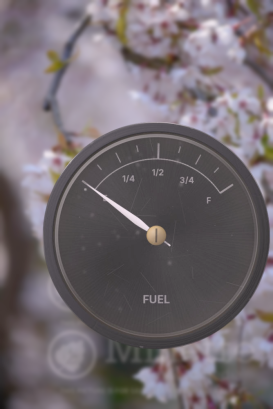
value=0
